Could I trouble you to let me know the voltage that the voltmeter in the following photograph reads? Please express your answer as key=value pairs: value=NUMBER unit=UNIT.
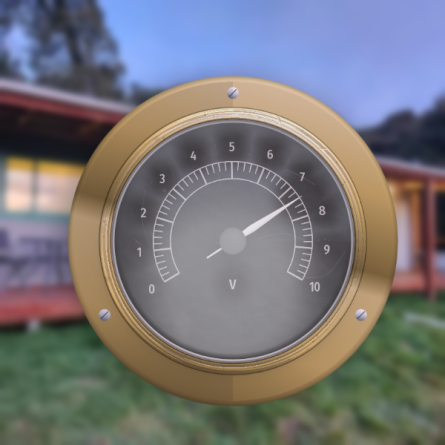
value=7.4 unit=V
